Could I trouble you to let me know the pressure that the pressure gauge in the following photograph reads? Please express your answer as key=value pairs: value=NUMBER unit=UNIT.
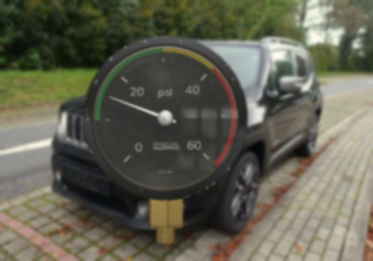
value=15 unit=psi
